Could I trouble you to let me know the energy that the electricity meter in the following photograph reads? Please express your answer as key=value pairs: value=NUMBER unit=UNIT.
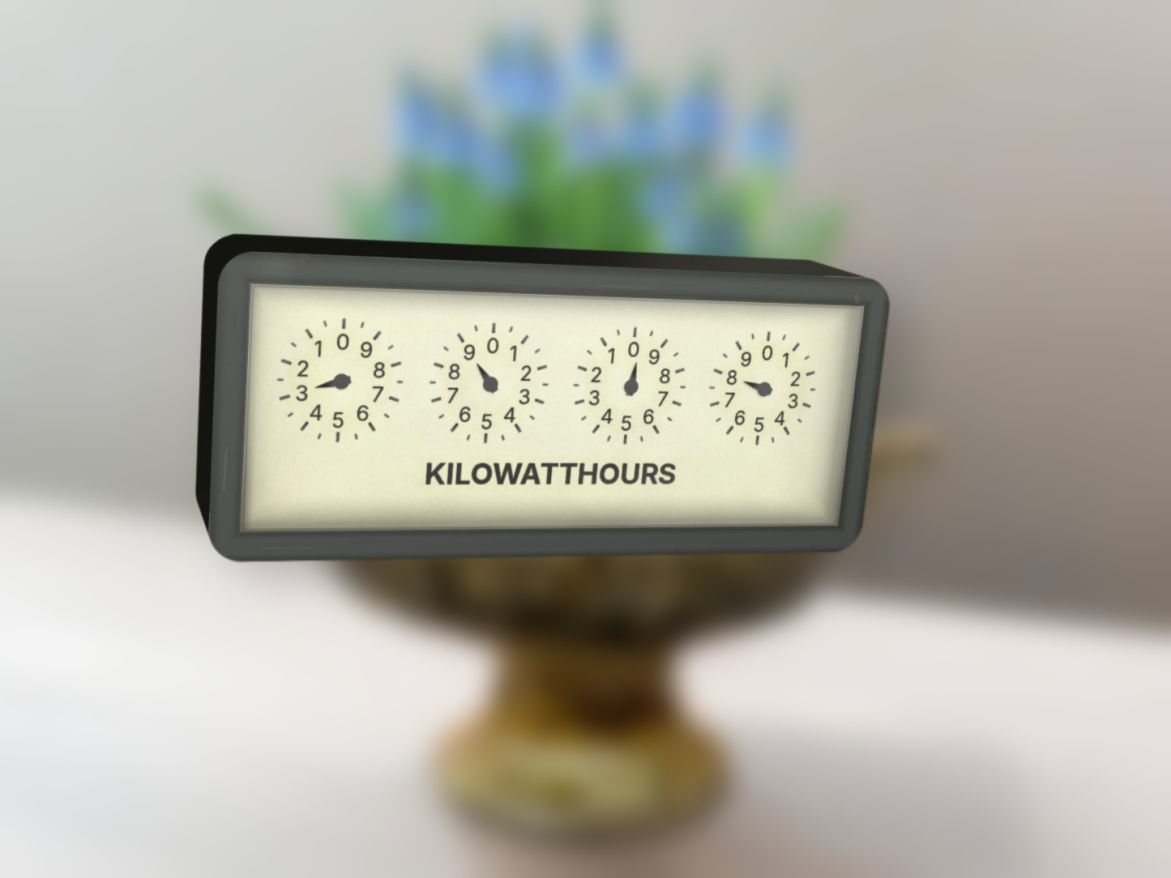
value=2898 unit=kWh
